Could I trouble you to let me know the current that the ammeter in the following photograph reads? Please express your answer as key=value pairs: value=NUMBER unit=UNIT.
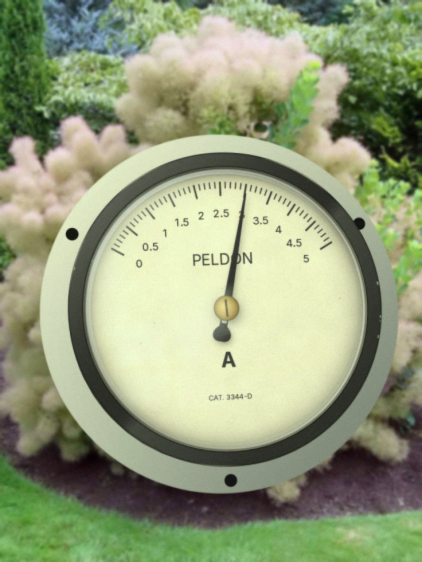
value=3 unit=A
